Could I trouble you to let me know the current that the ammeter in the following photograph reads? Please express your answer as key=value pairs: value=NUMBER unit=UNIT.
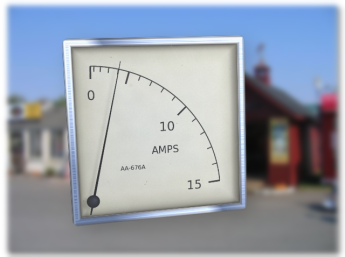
value=4 unit=A
